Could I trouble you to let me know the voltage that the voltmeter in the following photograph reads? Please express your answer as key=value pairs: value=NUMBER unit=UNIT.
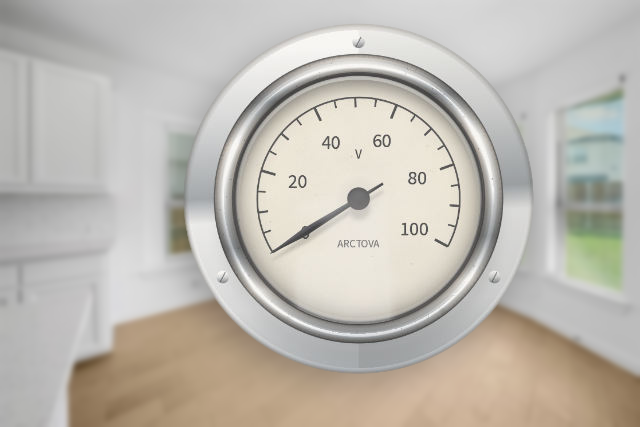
value=0 unit=V
